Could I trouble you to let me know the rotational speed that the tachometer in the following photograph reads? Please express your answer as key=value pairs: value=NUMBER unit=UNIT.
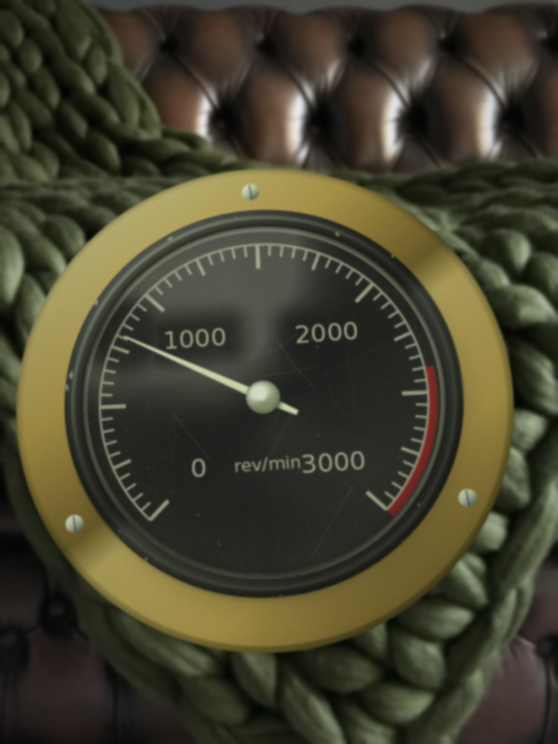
value=800 unit=rpm
